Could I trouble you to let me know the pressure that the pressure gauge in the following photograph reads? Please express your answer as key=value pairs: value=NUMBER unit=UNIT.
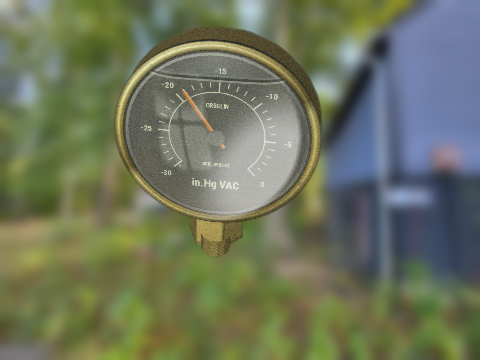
value=-19 unit=inHg
